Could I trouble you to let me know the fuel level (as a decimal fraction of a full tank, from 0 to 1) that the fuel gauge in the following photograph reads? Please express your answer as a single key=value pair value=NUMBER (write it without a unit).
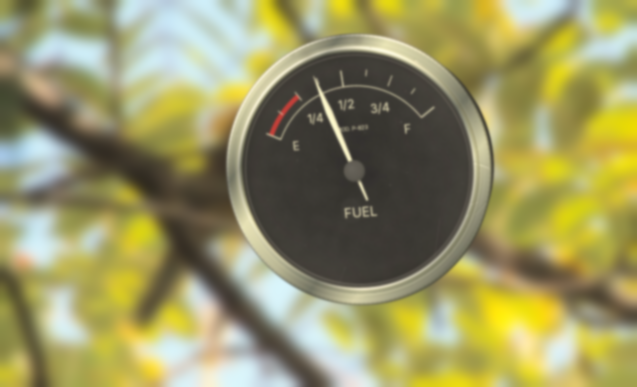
value=0.375
